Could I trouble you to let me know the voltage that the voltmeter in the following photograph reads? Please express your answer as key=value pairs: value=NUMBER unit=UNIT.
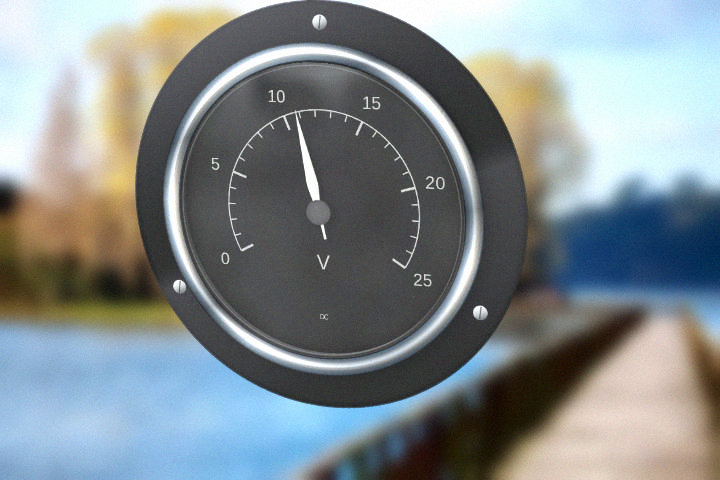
value=11 unit=V
